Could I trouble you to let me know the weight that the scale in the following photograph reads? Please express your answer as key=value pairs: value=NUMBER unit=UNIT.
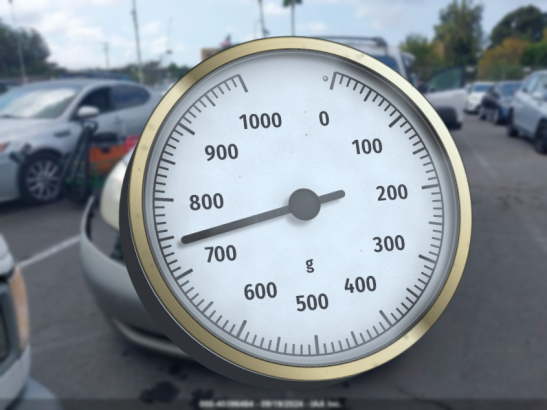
value=740 unit=g
